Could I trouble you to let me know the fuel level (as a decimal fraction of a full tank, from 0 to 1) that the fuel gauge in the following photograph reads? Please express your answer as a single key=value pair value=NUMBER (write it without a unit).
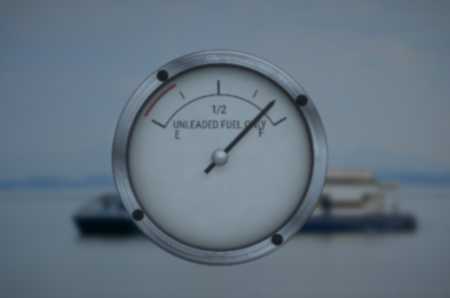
value=0.875
